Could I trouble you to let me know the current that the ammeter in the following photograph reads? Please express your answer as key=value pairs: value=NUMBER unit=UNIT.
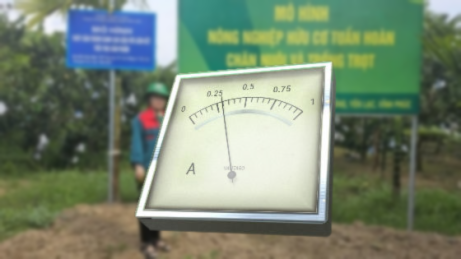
value=0.3 unit=A
